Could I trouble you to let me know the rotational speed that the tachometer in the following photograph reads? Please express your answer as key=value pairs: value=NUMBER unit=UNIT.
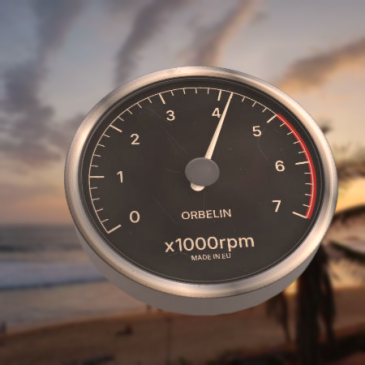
value=4200 unit=rpm
